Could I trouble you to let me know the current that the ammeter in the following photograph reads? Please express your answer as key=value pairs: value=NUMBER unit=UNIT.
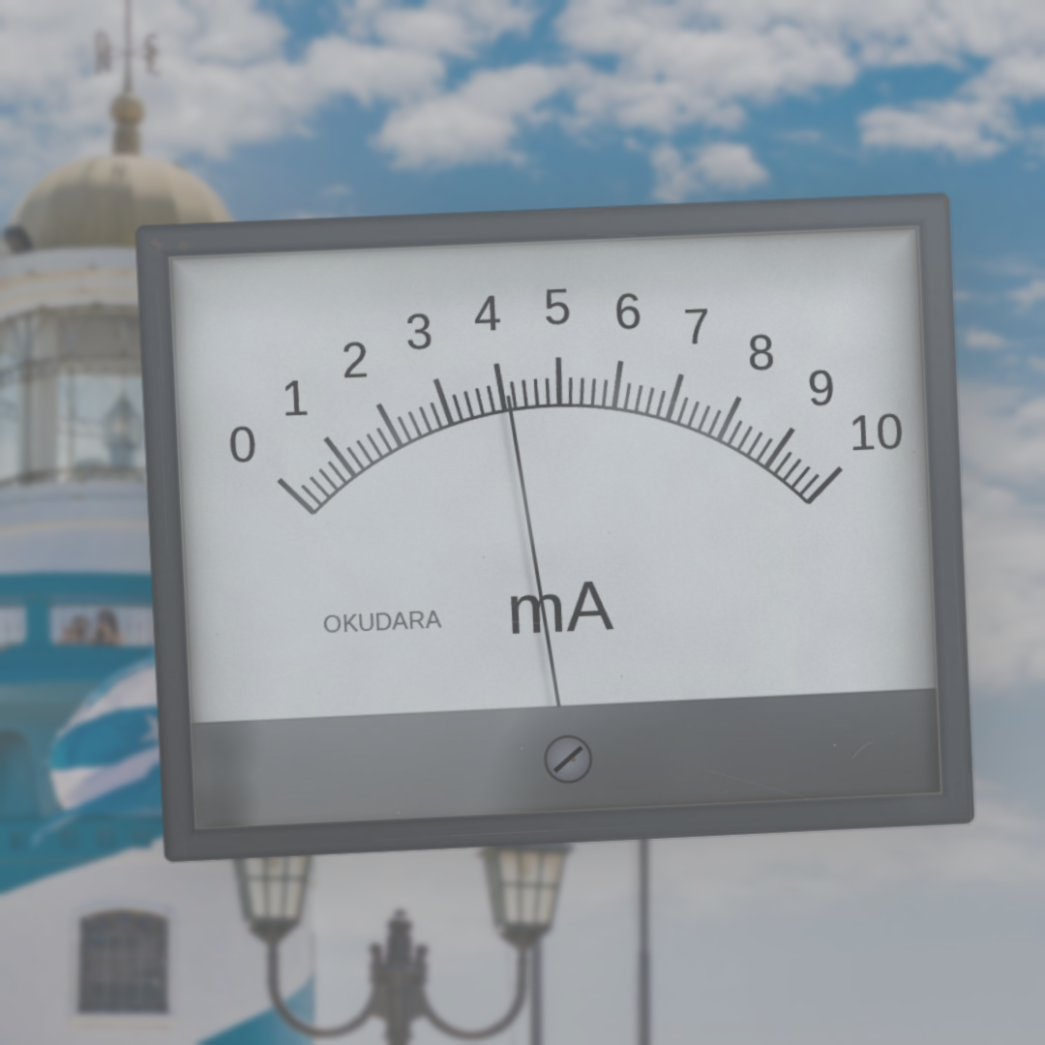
value=4.1 unit=mA
